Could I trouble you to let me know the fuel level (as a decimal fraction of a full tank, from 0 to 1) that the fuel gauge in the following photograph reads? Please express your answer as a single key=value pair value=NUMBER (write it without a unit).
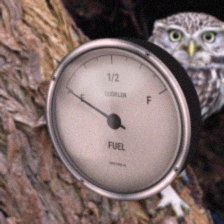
value=0
